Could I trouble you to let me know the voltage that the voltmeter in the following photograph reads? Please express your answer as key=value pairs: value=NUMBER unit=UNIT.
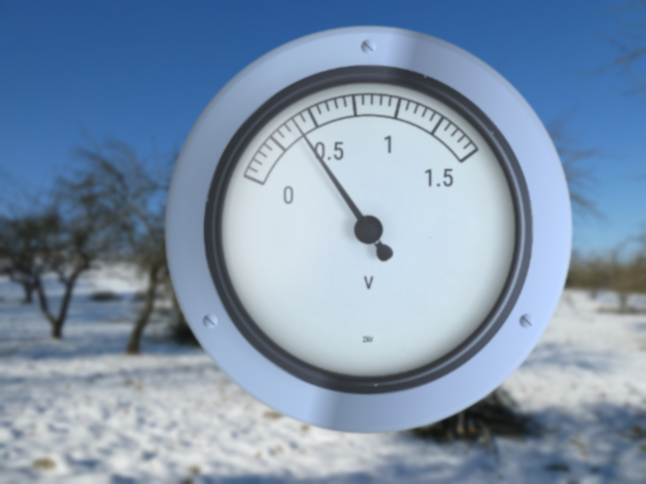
value=0.4 unit=V
